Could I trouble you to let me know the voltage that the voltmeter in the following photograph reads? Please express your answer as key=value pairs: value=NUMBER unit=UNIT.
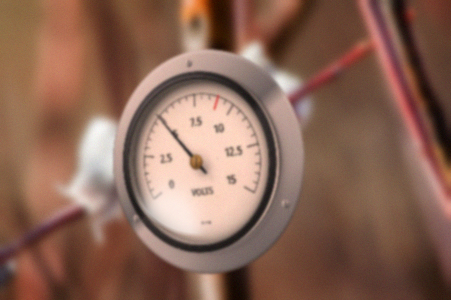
value=5 unit=V
